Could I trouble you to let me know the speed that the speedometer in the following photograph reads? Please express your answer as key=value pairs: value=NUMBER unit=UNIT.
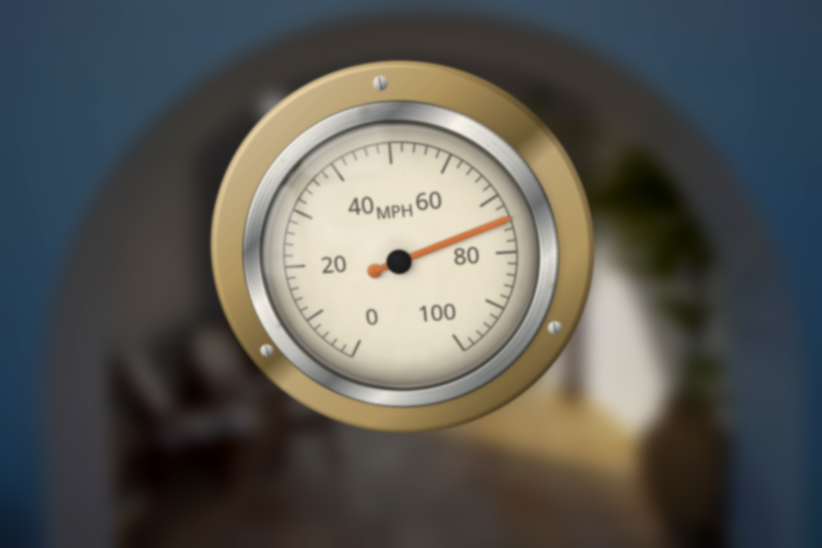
value=74 unit=mph
